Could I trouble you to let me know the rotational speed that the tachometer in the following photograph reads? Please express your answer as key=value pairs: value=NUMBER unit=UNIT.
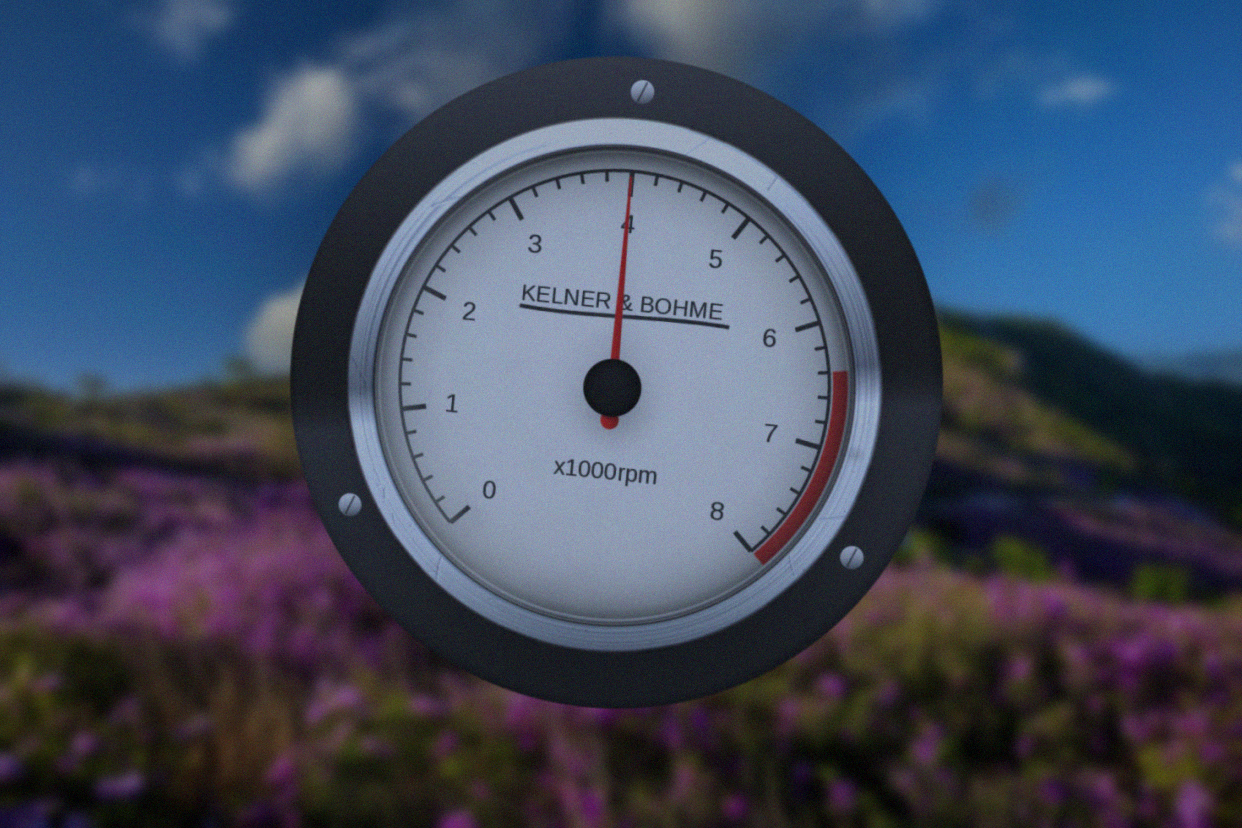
value=4000 unit=rpm
